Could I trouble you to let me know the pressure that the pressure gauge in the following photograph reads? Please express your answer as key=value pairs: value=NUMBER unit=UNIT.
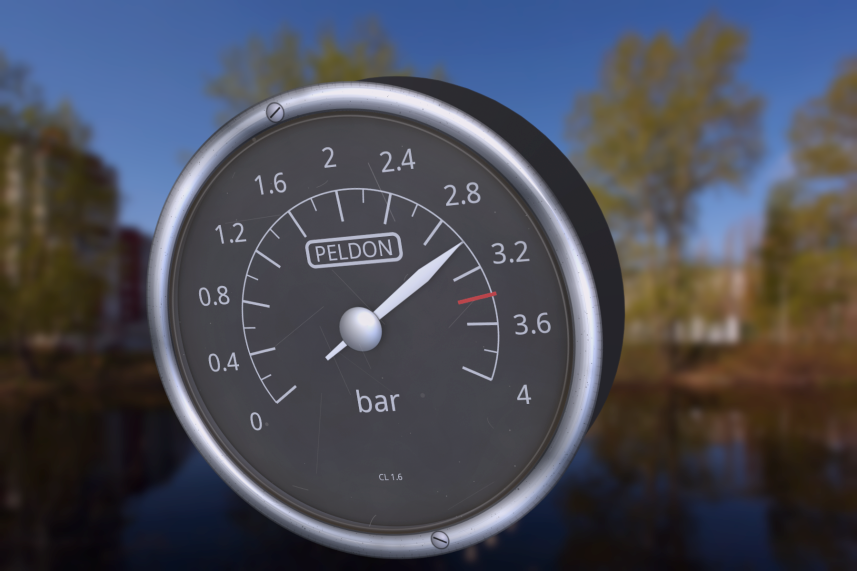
value=3 unit=bar
